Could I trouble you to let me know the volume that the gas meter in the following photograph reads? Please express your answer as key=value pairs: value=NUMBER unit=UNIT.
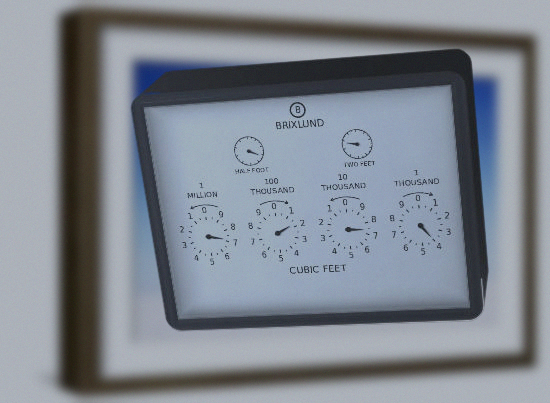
value=717400 unit=ft³
